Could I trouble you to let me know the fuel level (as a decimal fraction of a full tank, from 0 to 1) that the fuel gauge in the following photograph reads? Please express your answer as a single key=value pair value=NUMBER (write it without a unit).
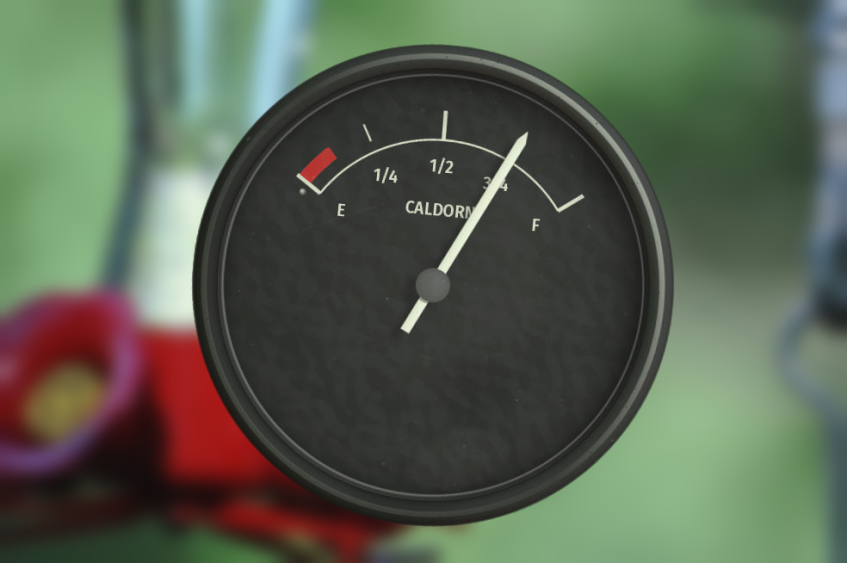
value=0.75
